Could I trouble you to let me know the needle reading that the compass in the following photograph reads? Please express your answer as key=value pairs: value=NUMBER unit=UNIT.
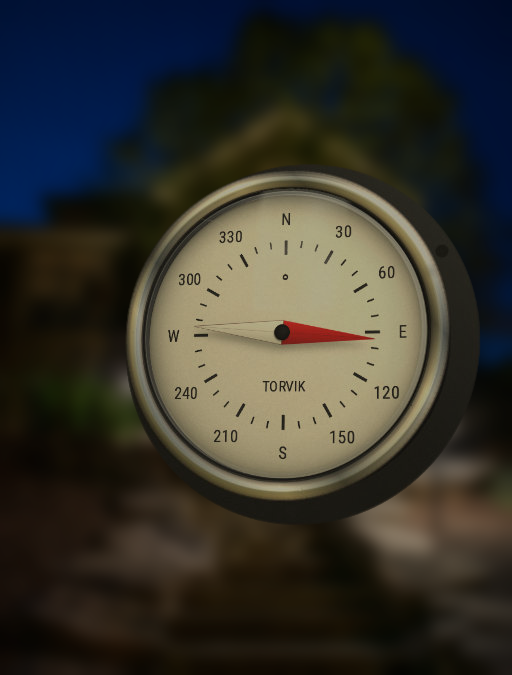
value=95 unit=°
